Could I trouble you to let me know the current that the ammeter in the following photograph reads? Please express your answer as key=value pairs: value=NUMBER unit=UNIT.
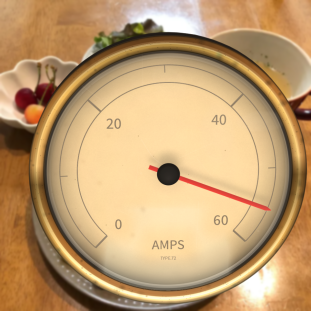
value=55 unit=A
